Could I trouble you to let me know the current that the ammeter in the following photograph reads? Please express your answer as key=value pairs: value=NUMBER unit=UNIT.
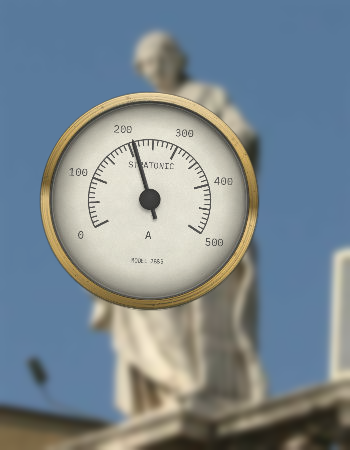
value=210 unit=A
